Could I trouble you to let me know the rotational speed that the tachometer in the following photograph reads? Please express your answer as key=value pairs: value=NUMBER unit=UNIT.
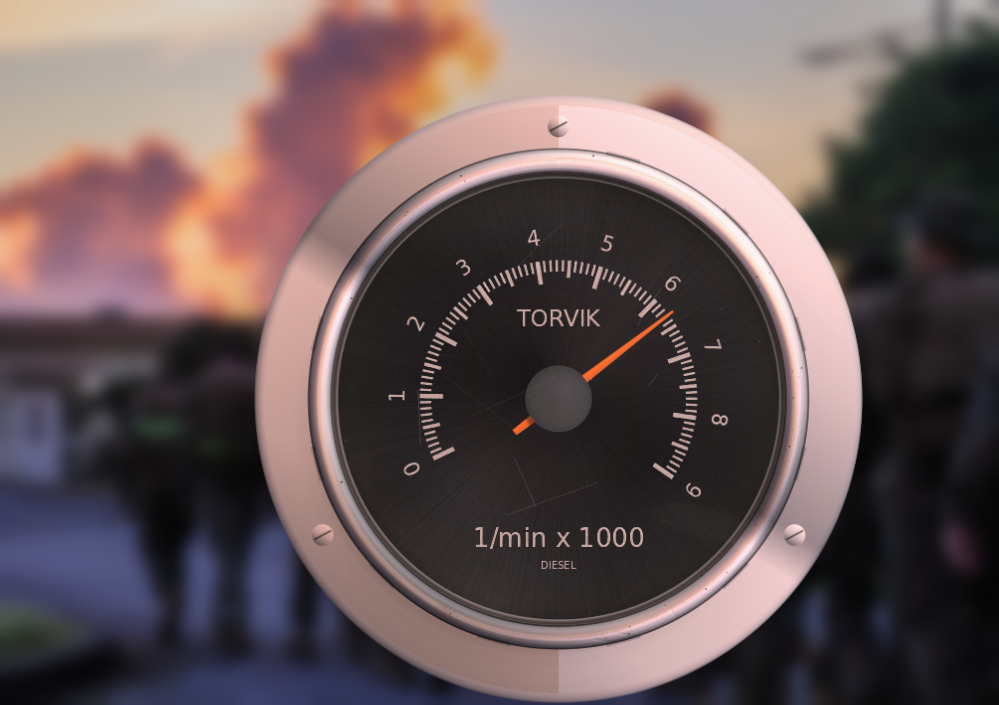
value=6300 unit=rpm
